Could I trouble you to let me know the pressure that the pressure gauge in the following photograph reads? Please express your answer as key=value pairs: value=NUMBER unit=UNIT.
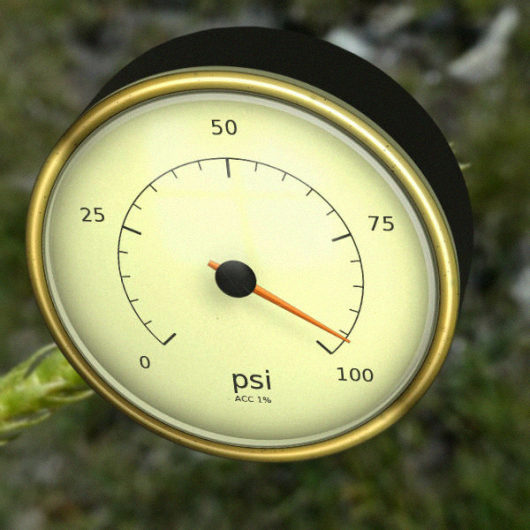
value=95 unit=psi
